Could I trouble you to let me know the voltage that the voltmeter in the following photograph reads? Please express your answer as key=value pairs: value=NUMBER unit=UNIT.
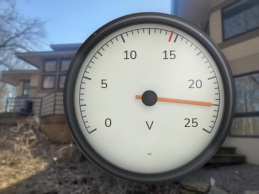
value=22.5 unit=V
